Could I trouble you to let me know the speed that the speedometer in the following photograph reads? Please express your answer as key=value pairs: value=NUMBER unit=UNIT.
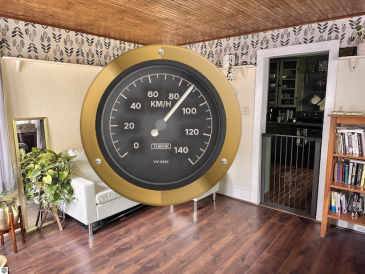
value=87.5 unit=km/h
